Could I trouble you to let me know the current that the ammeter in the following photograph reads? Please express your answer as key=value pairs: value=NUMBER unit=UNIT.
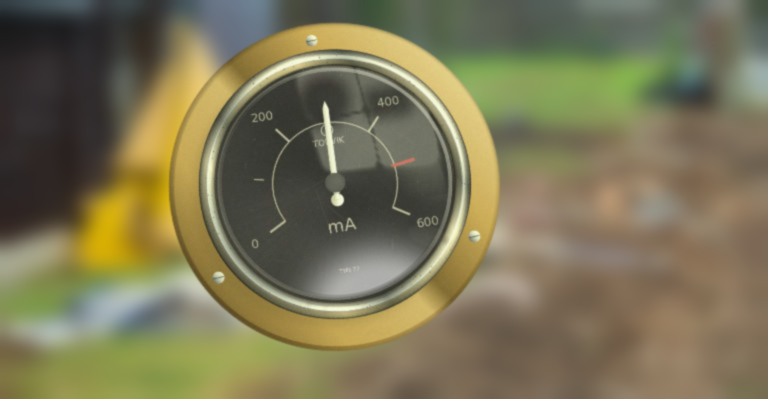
value=300 unit=mA
